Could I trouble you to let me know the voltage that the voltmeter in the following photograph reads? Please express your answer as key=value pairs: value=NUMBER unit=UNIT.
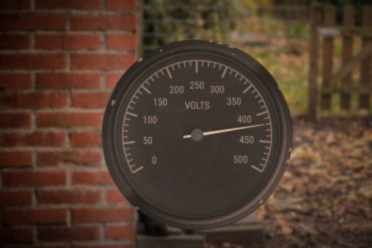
value=420 unit=V
